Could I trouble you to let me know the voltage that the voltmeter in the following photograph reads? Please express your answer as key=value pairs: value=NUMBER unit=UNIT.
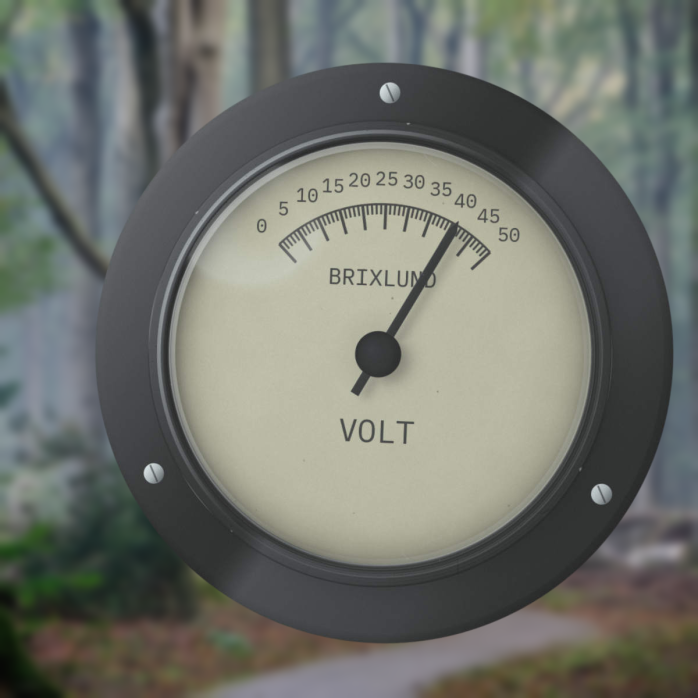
value=41 unit=V
